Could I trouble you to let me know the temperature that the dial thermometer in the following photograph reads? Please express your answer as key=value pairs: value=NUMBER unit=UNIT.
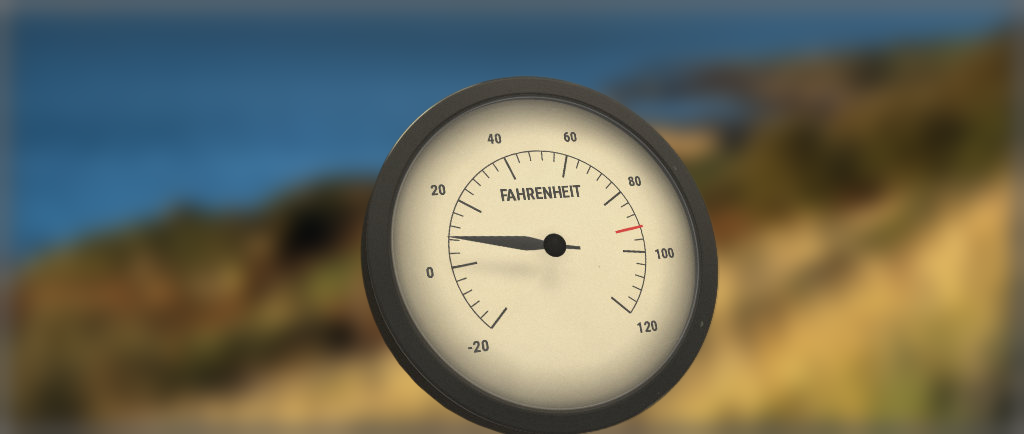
value=8 unit=°F
